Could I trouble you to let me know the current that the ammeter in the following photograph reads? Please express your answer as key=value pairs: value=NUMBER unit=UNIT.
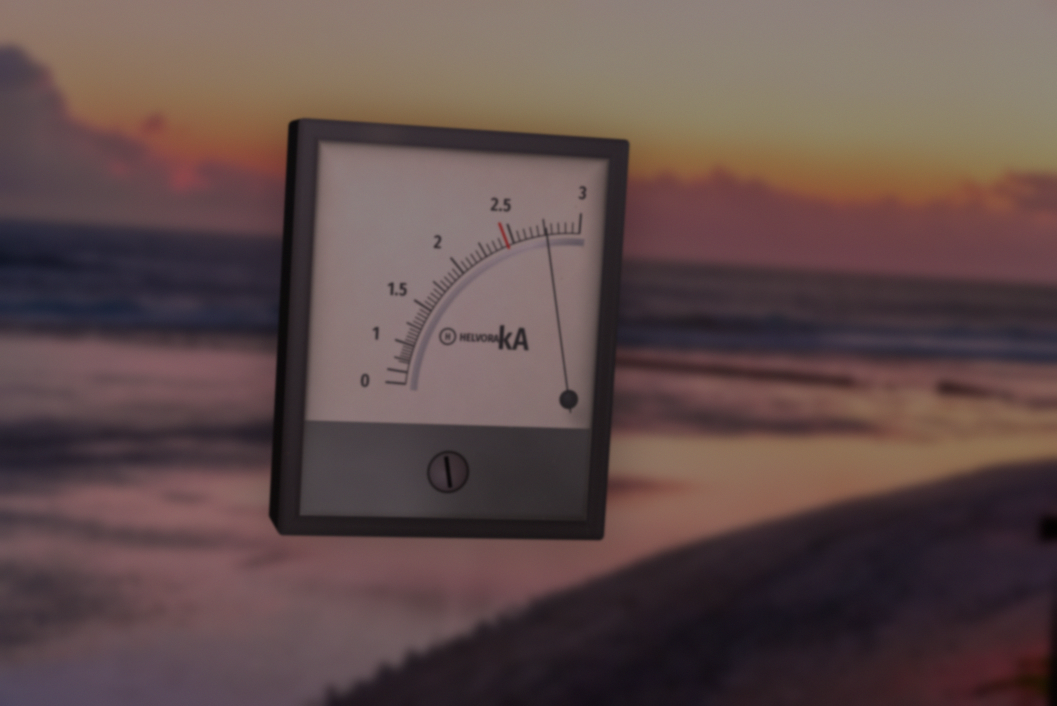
value=2.75 unit=kA
